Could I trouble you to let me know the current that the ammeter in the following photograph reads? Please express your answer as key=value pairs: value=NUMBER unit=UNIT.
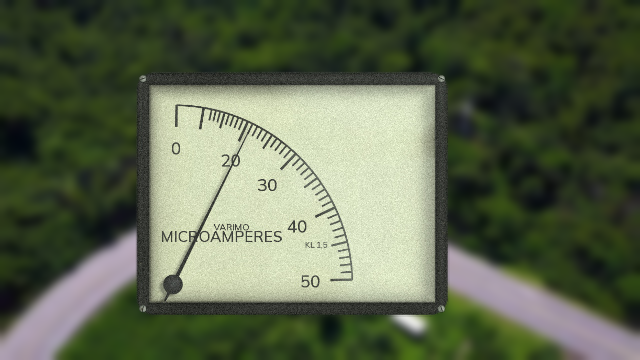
value=21 unit=µA
